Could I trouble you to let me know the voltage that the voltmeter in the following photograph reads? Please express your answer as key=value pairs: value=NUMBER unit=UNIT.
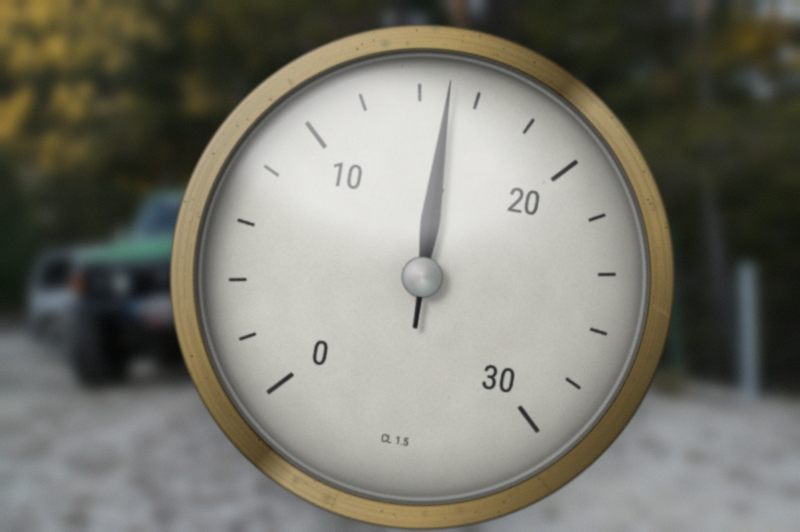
value=15 unit=V
